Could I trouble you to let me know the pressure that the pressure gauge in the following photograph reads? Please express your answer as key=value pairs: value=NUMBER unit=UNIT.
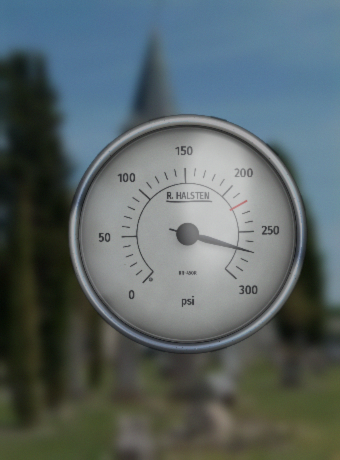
value=270 unit=psi
